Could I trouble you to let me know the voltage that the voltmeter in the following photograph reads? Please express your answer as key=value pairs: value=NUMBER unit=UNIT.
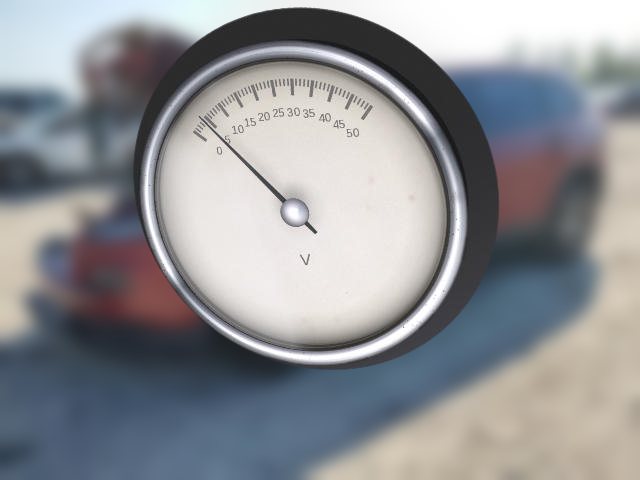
value=5 unit=V
